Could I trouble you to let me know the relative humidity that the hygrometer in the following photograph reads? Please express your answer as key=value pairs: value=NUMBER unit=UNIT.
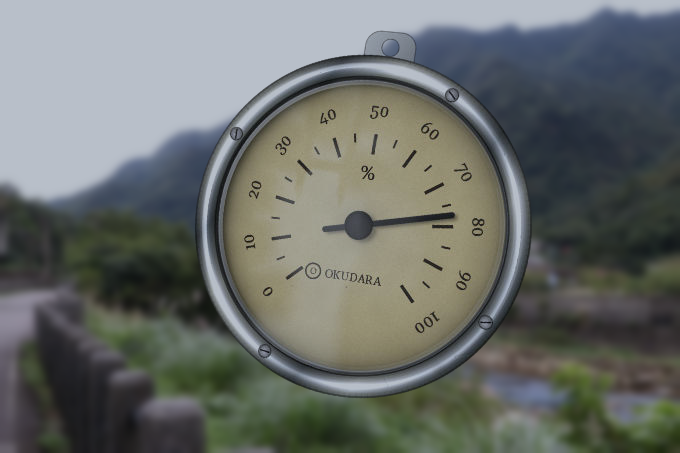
value=77.5 unit=%
